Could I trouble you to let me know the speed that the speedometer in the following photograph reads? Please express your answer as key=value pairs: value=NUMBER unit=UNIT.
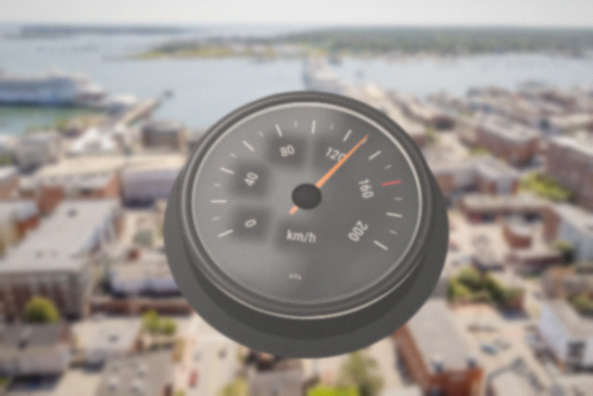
value=130 unit=km/h
